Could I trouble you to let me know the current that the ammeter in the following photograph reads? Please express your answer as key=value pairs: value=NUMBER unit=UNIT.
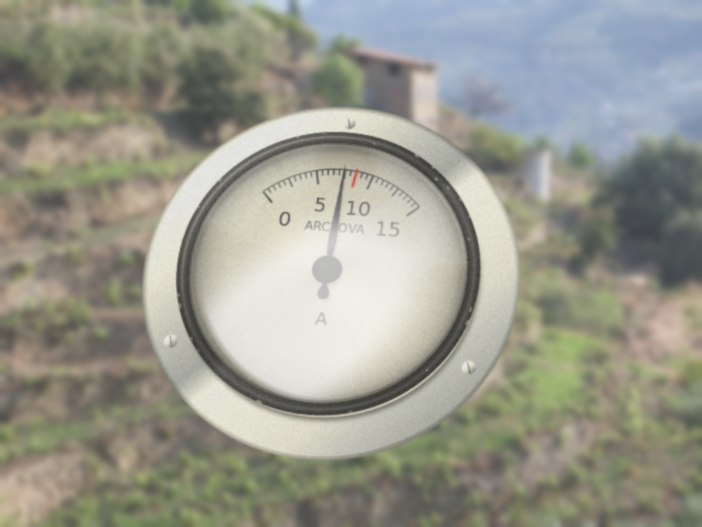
value=7.5 unit=A
